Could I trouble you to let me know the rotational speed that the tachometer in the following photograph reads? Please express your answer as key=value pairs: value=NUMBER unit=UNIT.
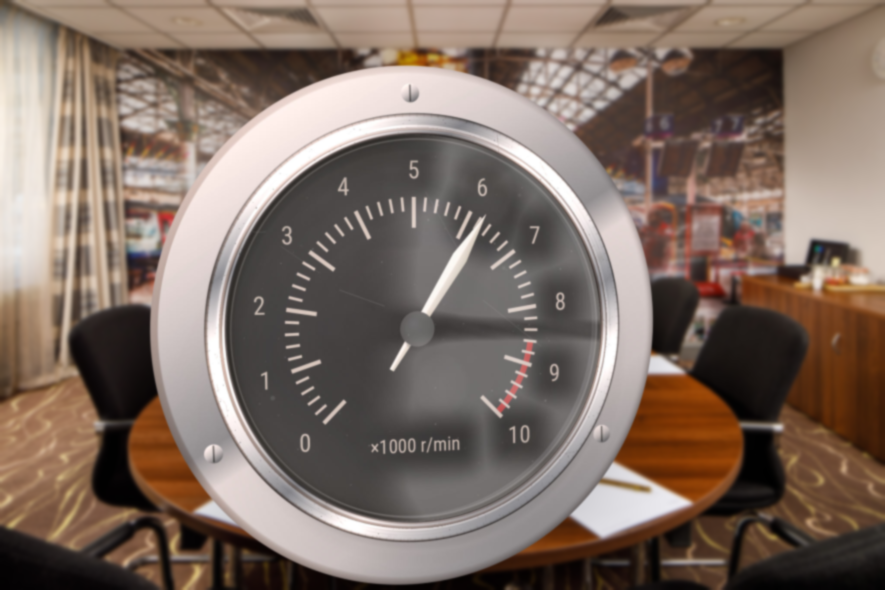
value=6200 unit=rpm
